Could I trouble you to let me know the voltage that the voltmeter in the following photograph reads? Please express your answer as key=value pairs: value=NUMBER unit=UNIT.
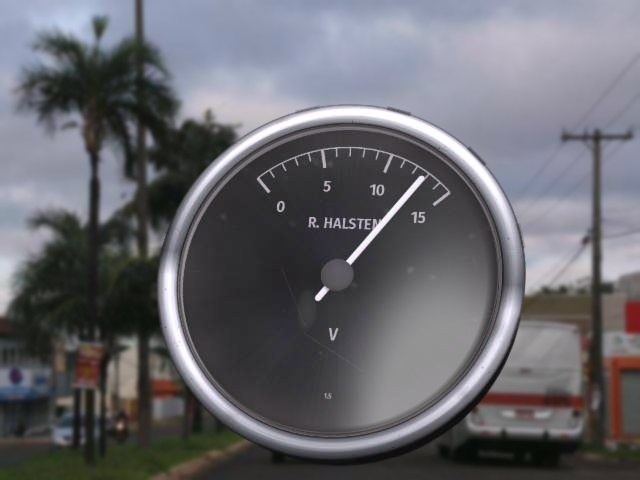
value=13 unit=V
